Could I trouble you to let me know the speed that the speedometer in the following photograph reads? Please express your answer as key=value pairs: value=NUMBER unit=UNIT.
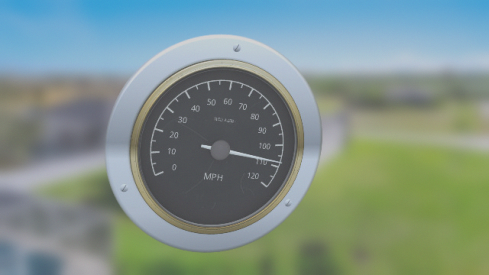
value=107.5 unit=mph
